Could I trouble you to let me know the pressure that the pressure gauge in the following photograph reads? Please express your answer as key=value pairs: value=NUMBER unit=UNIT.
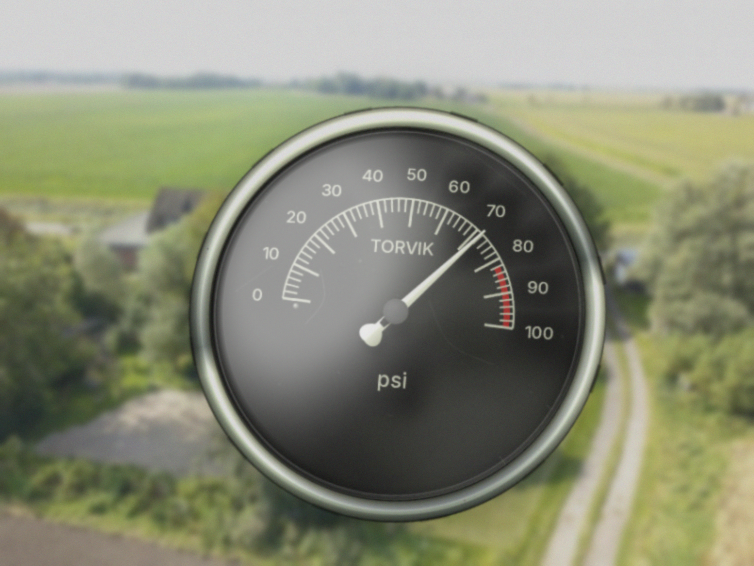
value=72 unit=psi
